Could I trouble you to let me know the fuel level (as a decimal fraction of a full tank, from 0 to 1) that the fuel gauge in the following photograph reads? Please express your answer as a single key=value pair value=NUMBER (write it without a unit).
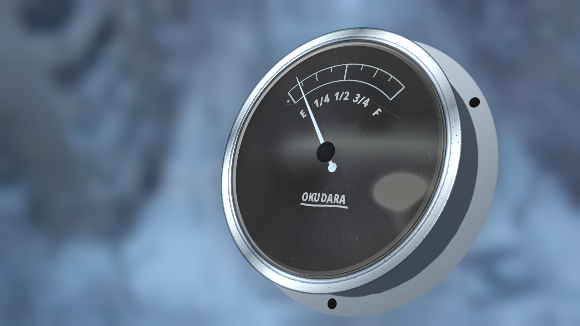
value=0.125
